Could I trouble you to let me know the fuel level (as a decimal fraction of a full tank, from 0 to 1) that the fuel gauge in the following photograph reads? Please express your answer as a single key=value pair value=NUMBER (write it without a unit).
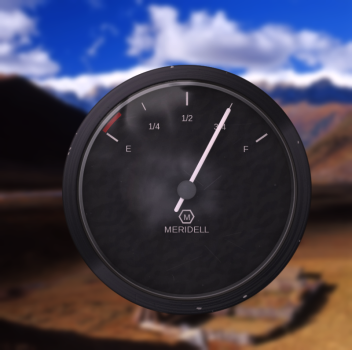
value=0.75
